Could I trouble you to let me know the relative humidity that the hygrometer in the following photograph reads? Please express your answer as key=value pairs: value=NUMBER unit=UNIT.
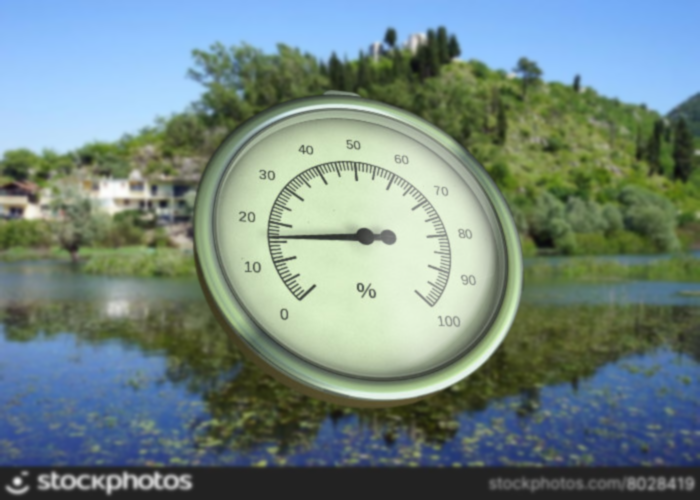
value=15 unit=%
